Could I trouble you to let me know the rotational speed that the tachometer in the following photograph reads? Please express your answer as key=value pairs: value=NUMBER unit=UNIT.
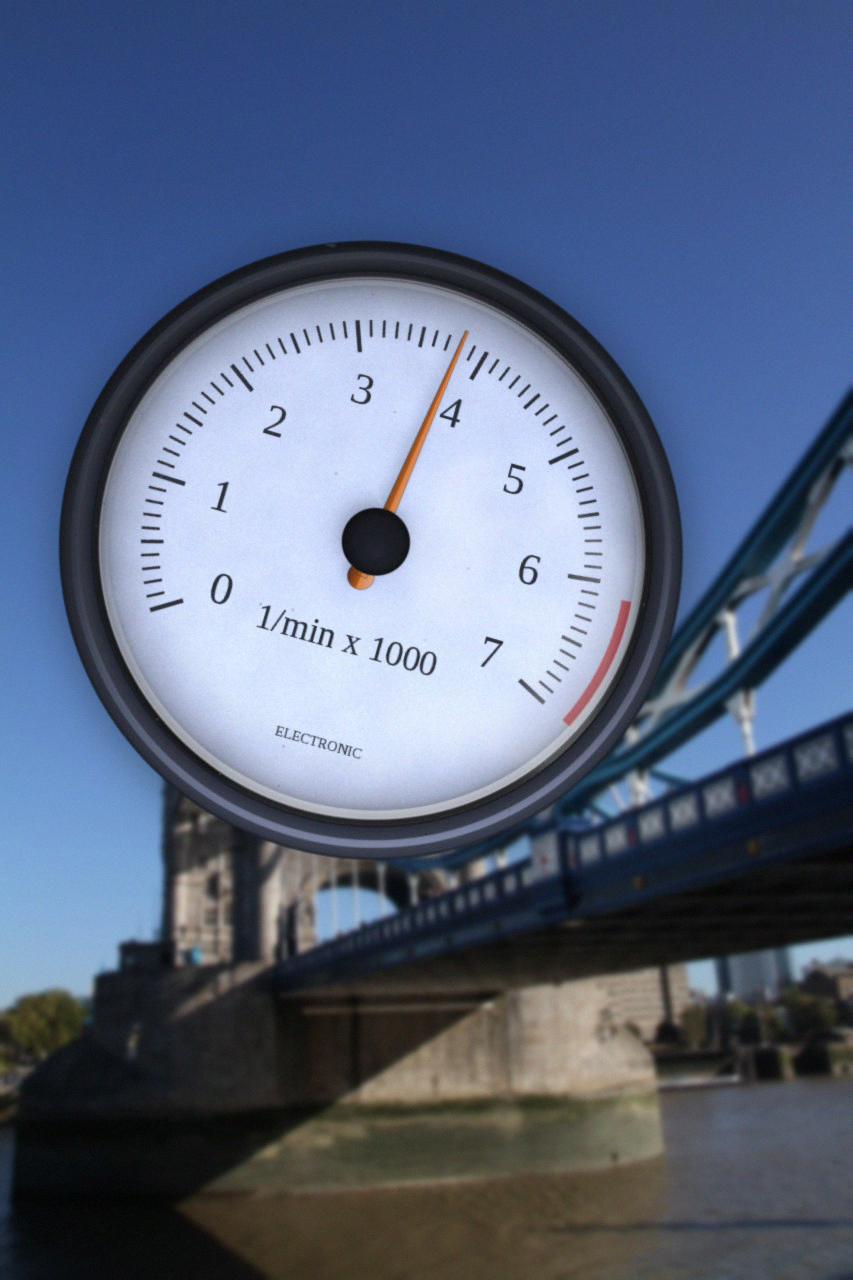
value=3800 unit=rpm
